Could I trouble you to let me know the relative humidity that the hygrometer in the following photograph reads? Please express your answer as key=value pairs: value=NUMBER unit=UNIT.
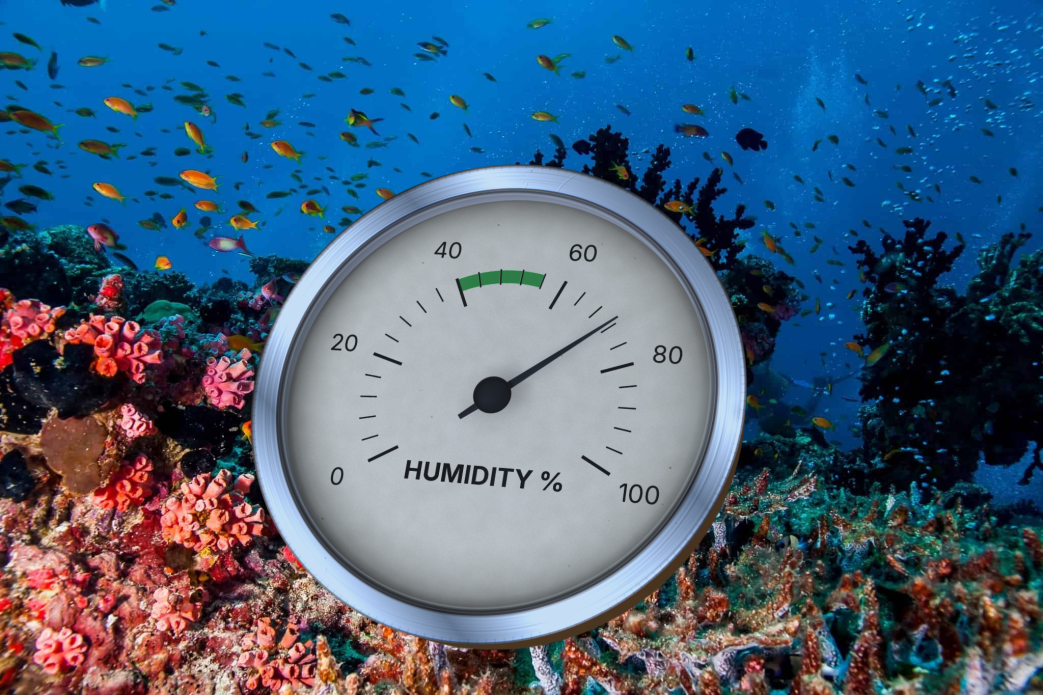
value=72 unit=%
